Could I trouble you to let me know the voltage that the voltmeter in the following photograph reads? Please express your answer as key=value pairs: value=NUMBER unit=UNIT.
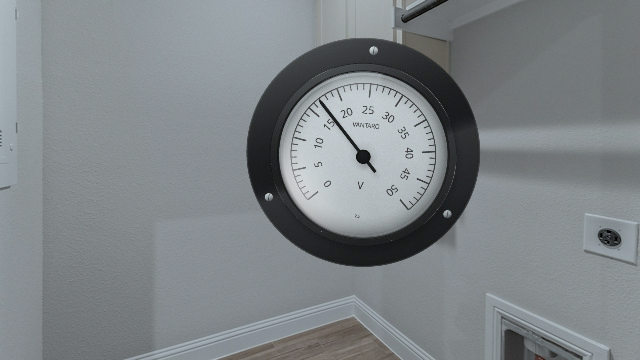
value=17 unit=V
